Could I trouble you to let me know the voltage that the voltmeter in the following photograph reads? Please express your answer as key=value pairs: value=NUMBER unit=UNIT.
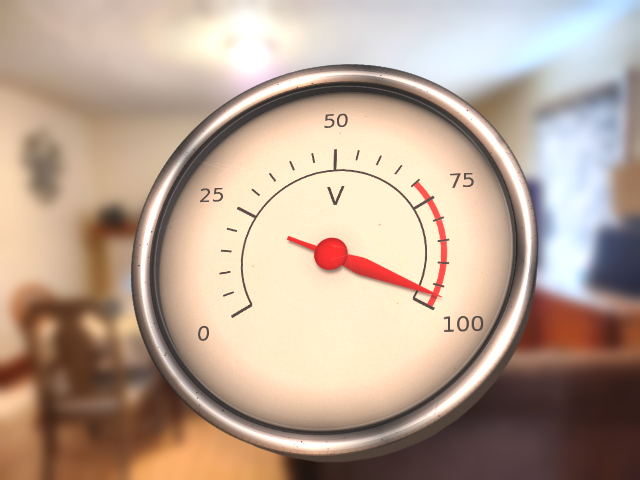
value=97.5 unit=V
